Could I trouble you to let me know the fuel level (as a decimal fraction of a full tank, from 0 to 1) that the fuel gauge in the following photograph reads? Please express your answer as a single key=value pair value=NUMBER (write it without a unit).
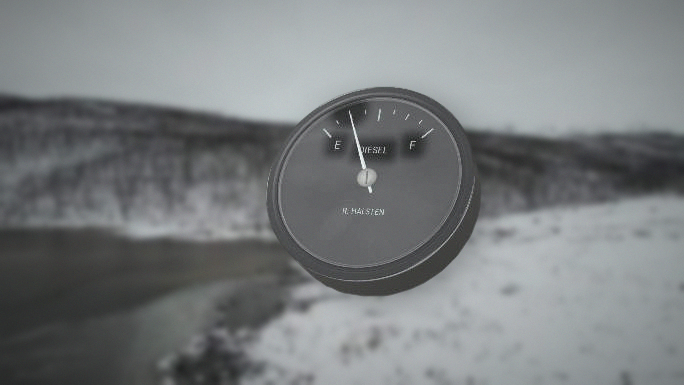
value=0.25
